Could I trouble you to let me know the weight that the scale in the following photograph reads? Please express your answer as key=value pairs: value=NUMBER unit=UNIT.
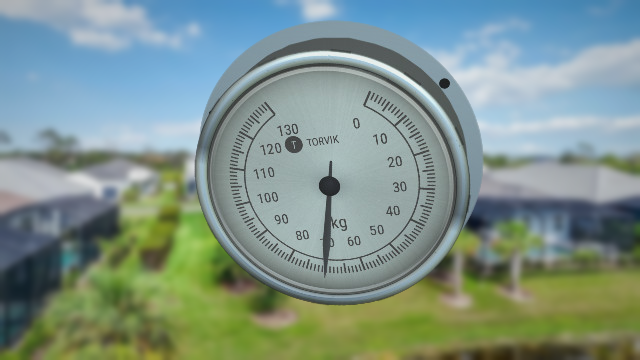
value=70 unit=kg
